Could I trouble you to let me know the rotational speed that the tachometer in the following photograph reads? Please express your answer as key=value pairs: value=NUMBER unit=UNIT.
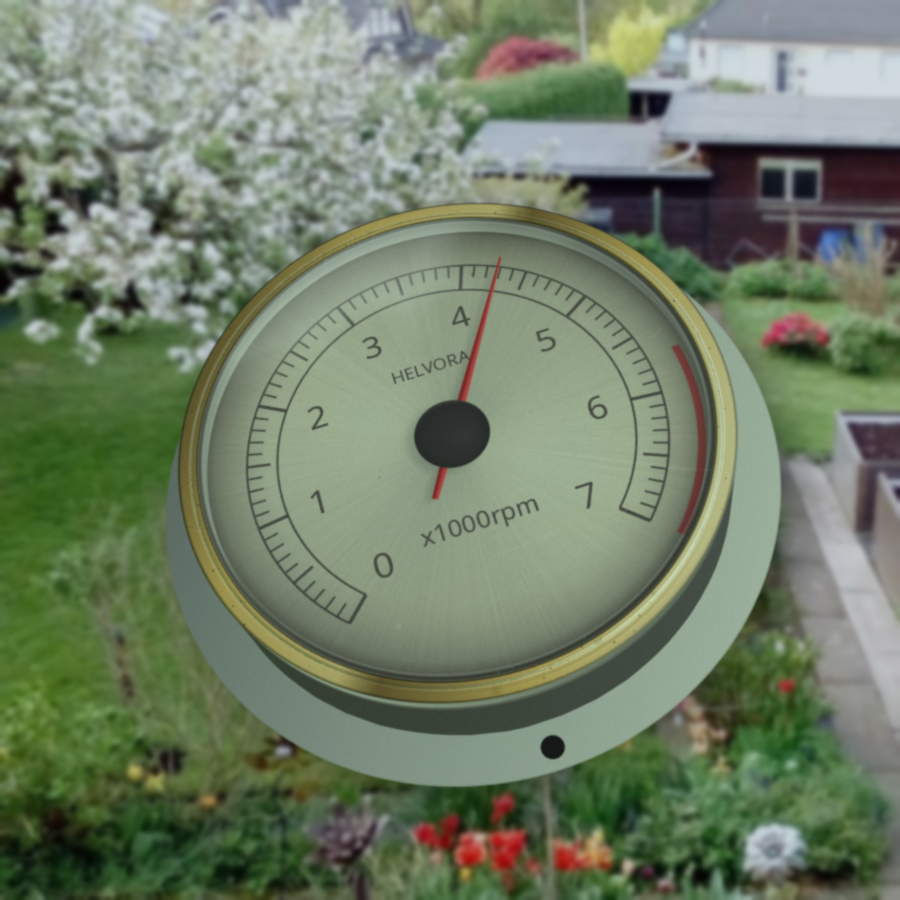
value=4300 unit=rpm
